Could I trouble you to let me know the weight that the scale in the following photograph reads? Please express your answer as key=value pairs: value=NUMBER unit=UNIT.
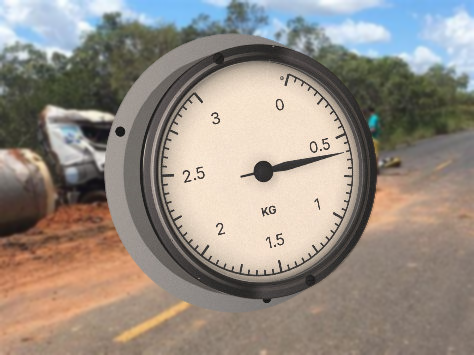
value=0.6 unit=kg
